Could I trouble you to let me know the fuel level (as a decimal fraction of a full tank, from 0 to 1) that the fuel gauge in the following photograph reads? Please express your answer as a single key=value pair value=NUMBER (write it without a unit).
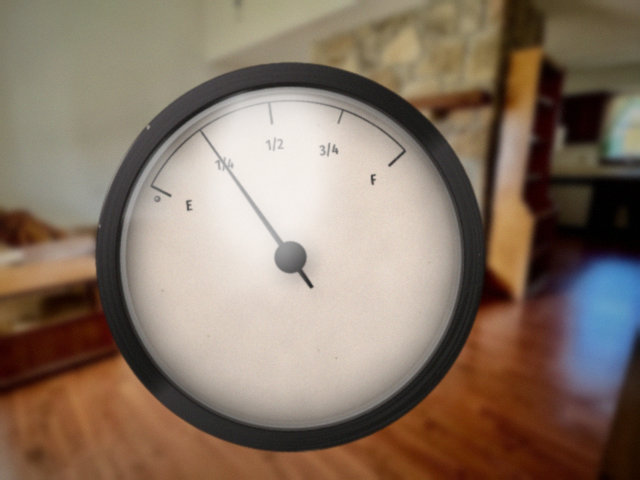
value=0.25
